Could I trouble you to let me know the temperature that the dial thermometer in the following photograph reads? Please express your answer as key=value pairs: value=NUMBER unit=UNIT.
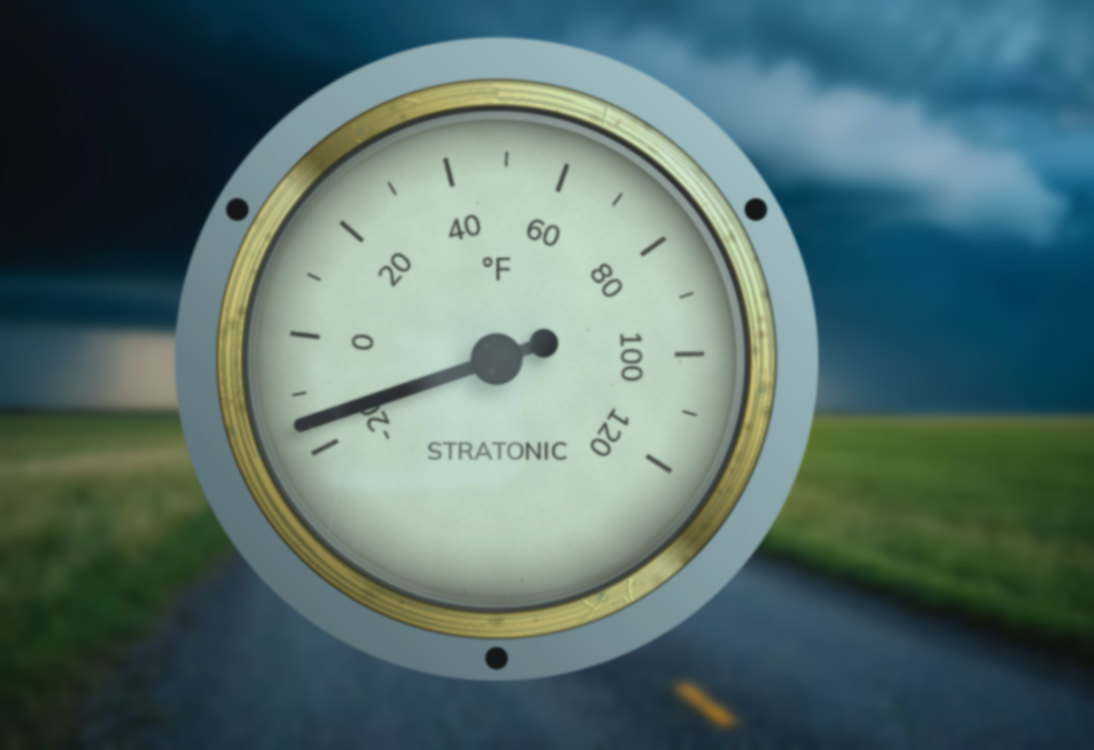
value=-15 unit=°F
